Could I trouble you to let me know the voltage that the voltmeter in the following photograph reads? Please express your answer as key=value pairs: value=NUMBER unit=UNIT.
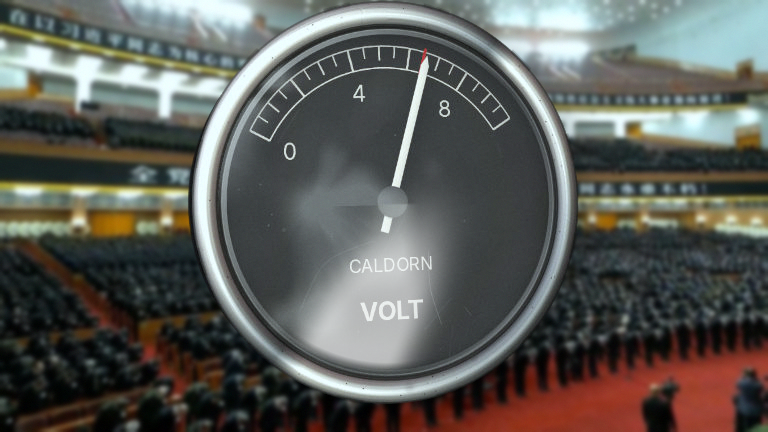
value=6.5 unit=V
